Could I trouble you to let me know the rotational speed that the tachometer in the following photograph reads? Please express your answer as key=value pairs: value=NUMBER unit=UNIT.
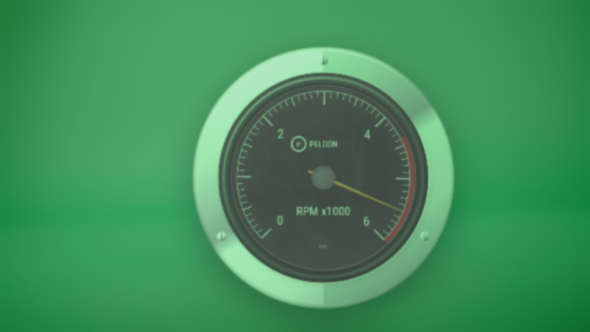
value=5500 unit=rpm
